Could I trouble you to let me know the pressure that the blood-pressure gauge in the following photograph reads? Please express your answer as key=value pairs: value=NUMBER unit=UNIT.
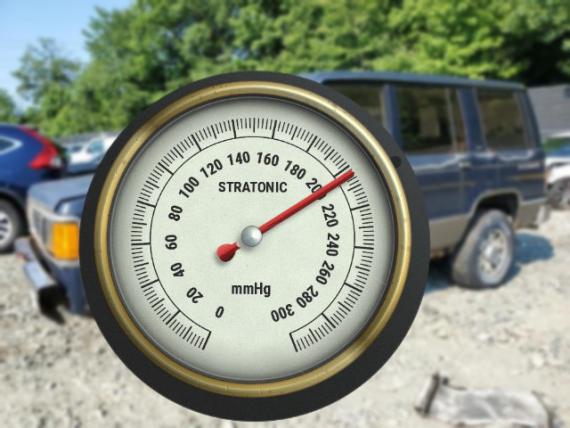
value=204 unit=mmHg
